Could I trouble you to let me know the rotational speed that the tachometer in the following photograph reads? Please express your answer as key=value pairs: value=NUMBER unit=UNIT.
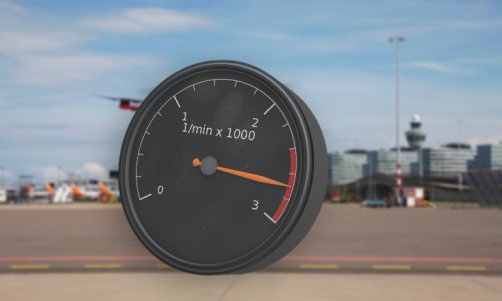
value=2700 unit=rpm
